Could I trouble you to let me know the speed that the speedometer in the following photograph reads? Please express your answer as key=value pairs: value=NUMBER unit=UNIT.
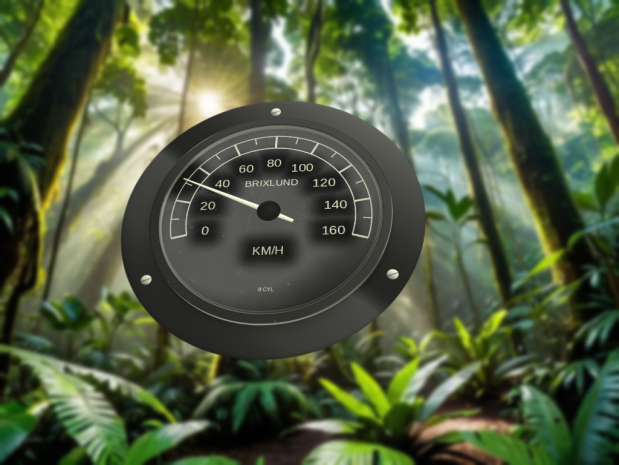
value=30 unit=km/h
